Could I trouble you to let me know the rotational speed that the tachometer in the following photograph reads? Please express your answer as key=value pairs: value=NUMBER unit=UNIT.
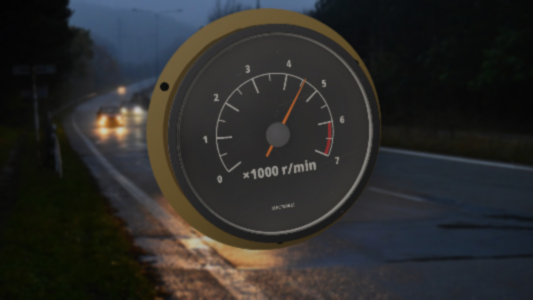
value=4500 unit=rpm
